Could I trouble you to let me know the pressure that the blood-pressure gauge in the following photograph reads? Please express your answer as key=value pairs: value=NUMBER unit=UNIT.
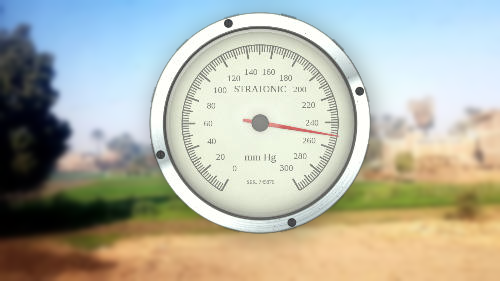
value=250 unit=mmHg
